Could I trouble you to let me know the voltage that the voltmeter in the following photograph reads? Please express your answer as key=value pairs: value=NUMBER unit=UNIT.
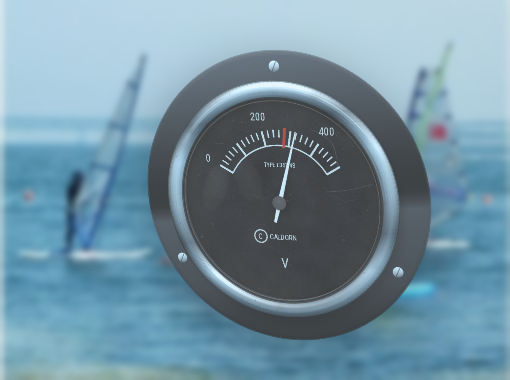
value=320 unit=V
